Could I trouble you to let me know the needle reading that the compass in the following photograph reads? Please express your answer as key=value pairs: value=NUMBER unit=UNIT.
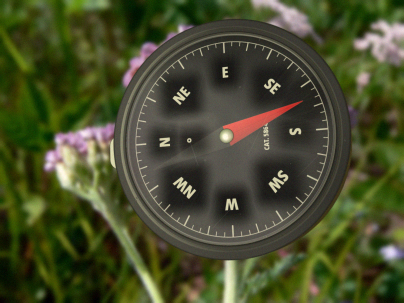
value=160 unit=°
